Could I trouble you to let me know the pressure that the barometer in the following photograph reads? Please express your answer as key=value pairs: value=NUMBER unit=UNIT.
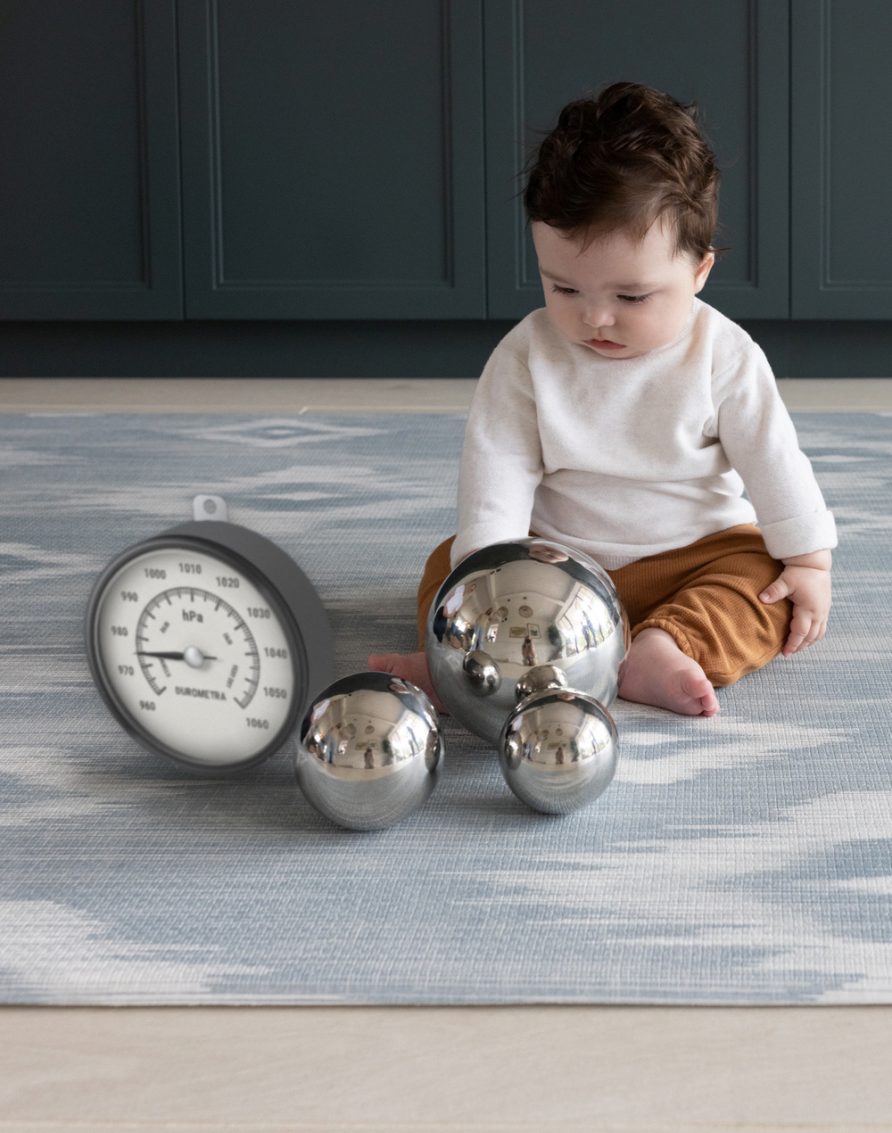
value=975 unit=hPa
